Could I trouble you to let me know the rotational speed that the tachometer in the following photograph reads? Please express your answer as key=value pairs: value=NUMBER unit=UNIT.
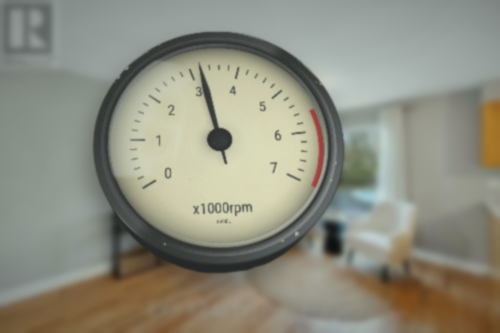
value=3200 unit=rpm
